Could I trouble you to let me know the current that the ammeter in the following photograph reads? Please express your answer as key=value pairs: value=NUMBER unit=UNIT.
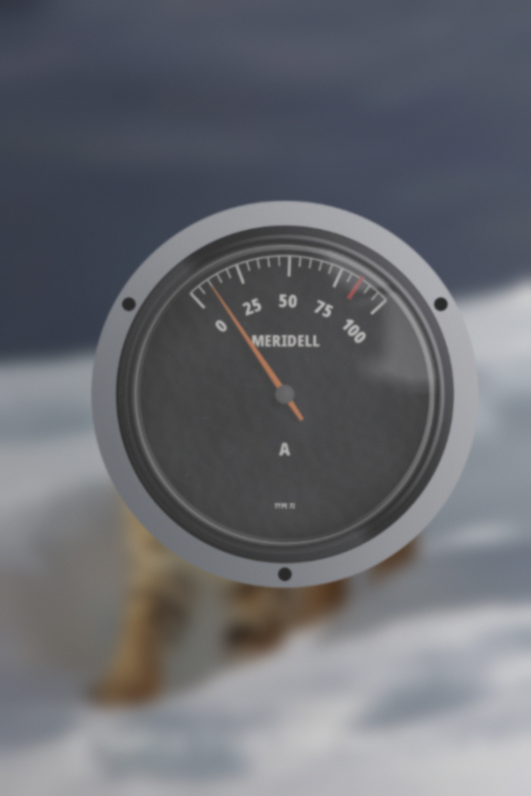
value=10 unit=A
